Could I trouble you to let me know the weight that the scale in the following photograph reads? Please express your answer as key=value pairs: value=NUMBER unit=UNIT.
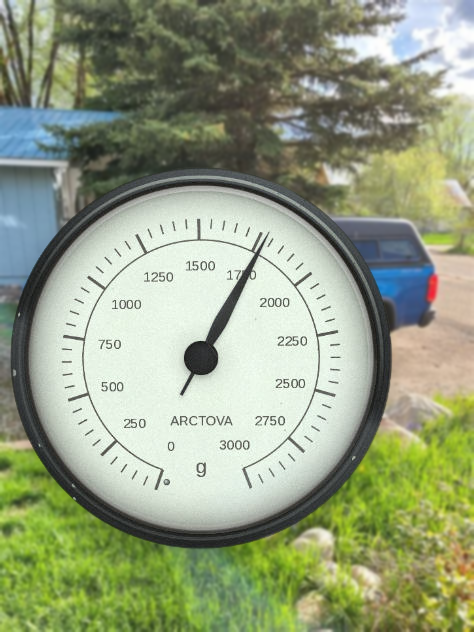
value=1775 unit=g
